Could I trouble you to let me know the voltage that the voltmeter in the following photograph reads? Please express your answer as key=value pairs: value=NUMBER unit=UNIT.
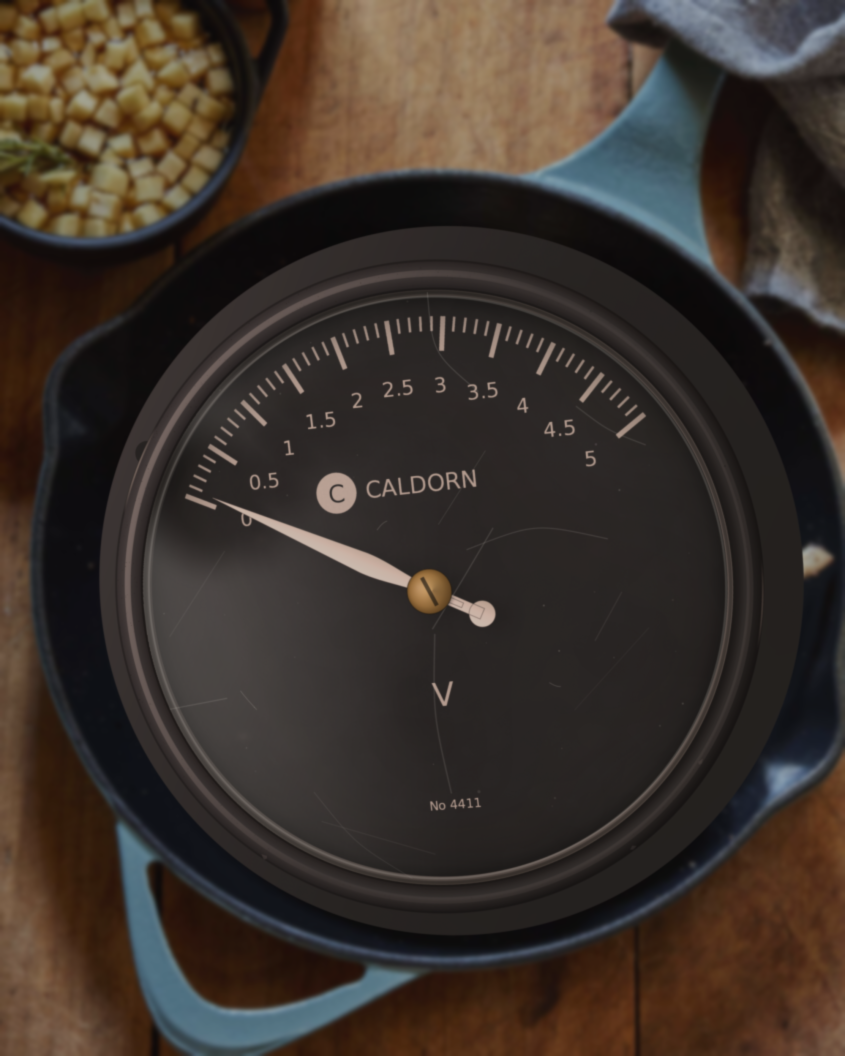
value=0.1 unit=V
